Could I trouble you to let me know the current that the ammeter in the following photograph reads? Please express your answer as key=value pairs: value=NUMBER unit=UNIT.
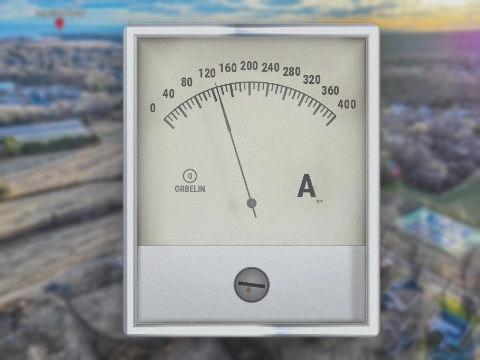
value=130 unit=A
